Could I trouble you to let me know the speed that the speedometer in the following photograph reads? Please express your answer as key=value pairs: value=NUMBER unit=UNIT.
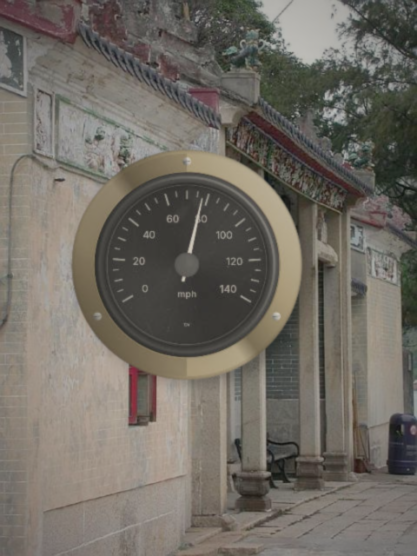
value=77.5 unit=mph
